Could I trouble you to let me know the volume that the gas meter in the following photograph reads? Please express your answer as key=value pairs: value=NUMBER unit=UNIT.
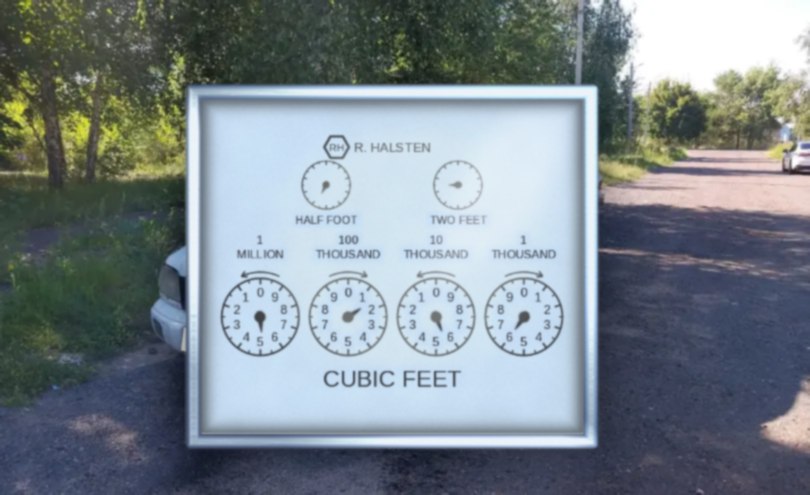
value=515600 unit=ft³
